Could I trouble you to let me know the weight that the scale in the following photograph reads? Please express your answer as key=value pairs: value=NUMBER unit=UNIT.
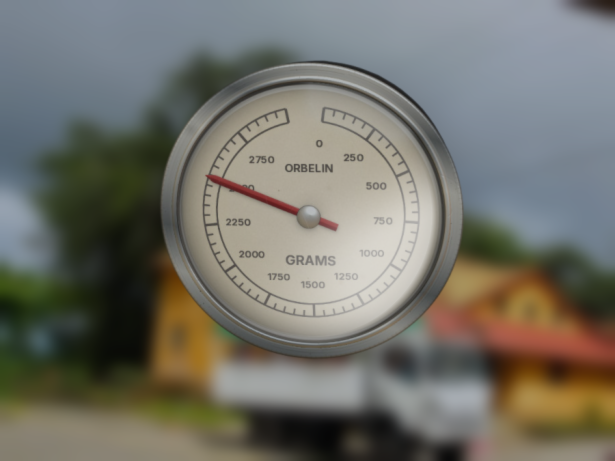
value=2500 unit=g
